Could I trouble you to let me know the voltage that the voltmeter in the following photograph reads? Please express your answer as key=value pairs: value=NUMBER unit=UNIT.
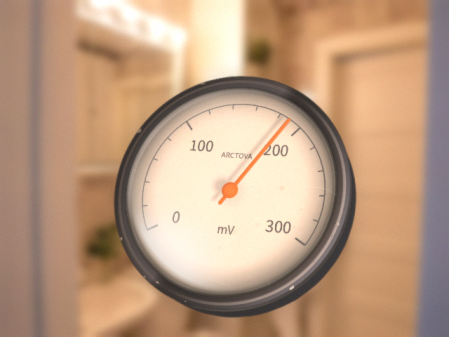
value=190 unit=mV
